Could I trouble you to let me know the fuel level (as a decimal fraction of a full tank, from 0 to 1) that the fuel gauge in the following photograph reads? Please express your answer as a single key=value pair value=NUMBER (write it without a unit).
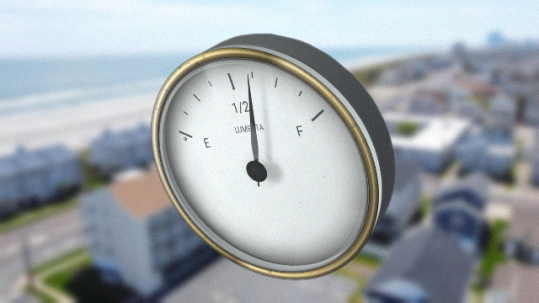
value=0.625
